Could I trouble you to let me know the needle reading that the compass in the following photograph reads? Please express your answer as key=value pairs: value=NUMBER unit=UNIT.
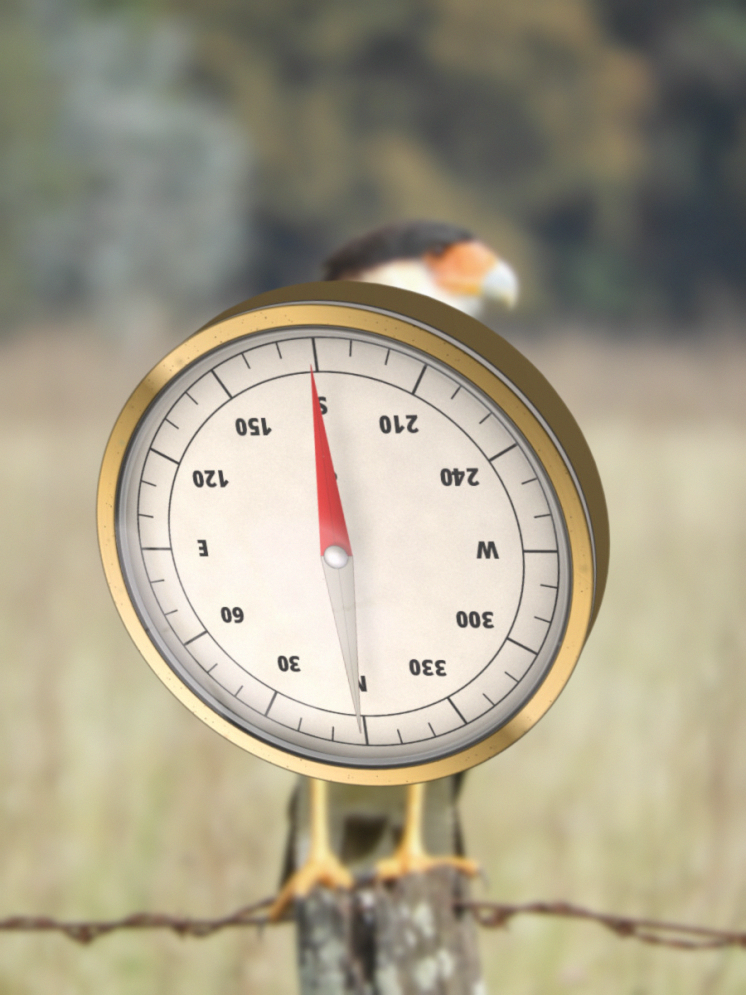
value=180 unit=°
